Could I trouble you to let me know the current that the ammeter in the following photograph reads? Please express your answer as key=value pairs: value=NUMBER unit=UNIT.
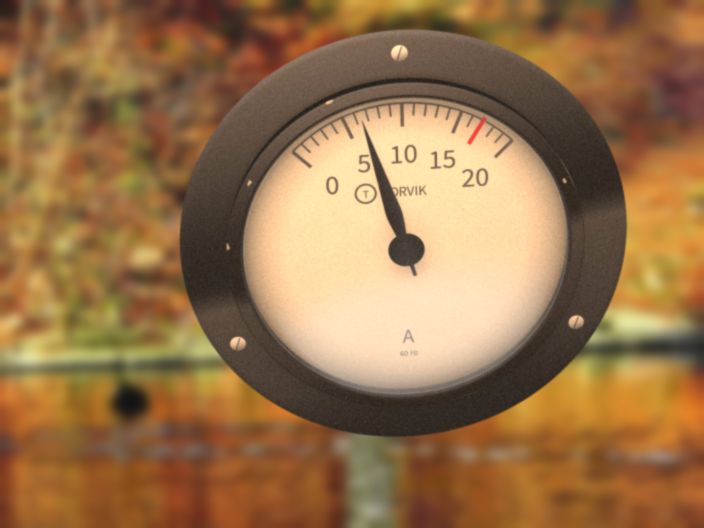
value=6.5 unit=A
